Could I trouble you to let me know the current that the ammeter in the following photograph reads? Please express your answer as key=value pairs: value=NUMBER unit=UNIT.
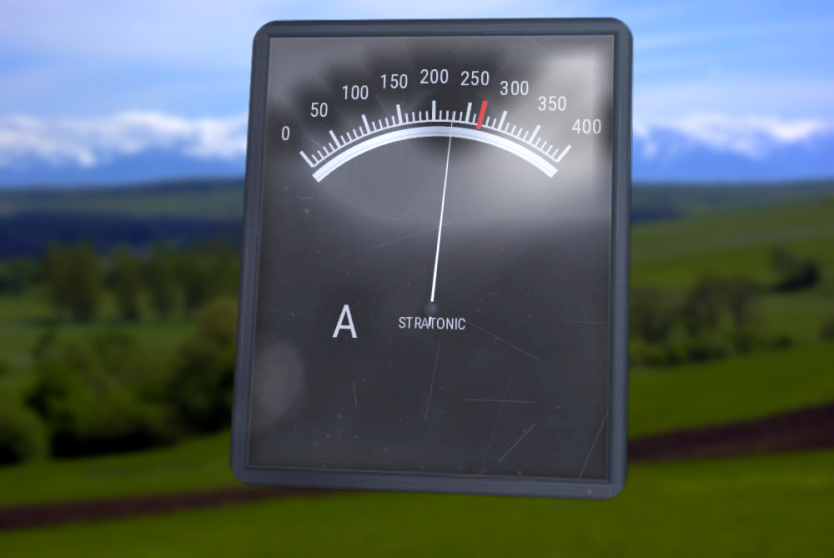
value=230 unit=A
